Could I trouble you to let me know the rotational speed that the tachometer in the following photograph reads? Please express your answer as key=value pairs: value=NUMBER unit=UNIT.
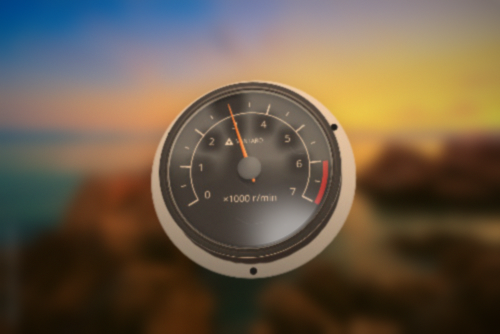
value=3000 unit=rpm
